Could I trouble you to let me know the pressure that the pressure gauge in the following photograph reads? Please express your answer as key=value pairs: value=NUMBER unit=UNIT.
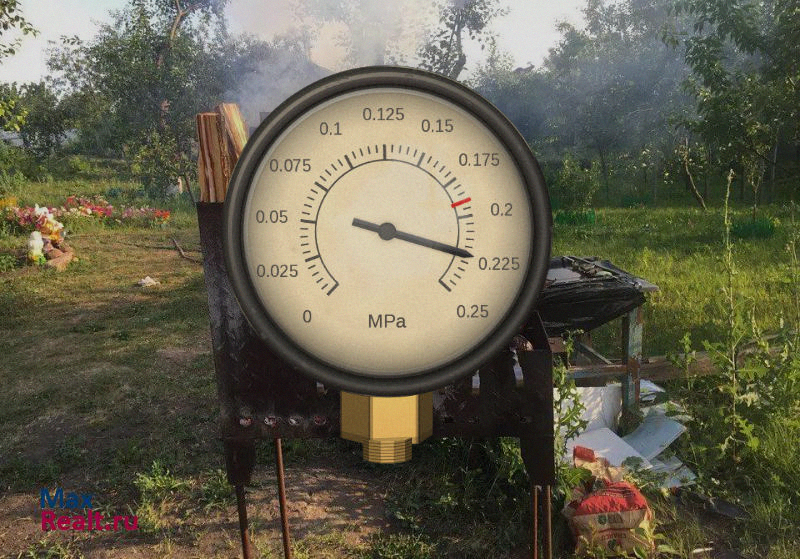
value=0.225 unit=MPa
